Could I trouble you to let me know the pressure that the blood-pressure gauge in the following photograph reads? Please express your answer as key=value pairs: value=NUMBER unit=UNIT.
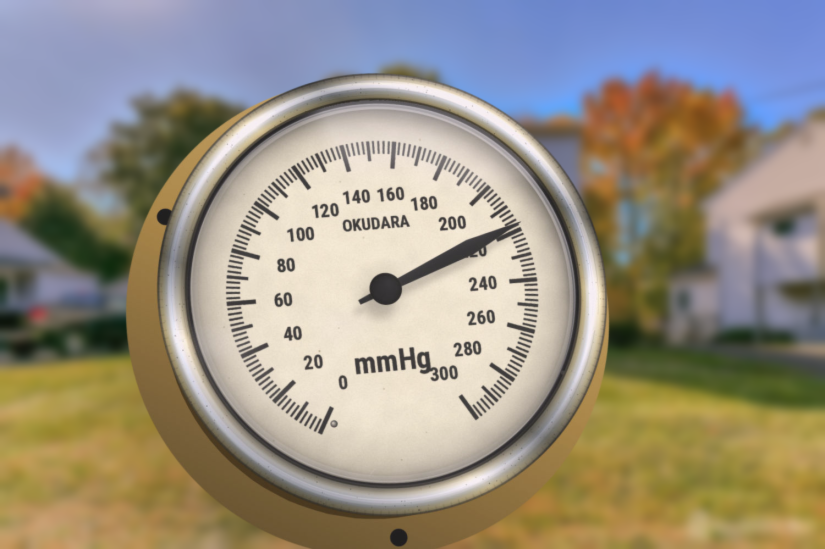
value=218 unit=mmHg
